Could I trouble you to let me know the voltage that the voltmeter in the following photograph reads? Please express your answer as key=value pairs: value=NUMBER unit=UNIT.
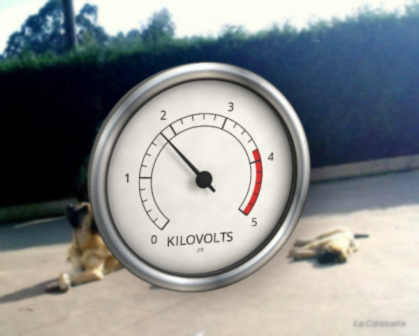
value=1.8 unit=kV
